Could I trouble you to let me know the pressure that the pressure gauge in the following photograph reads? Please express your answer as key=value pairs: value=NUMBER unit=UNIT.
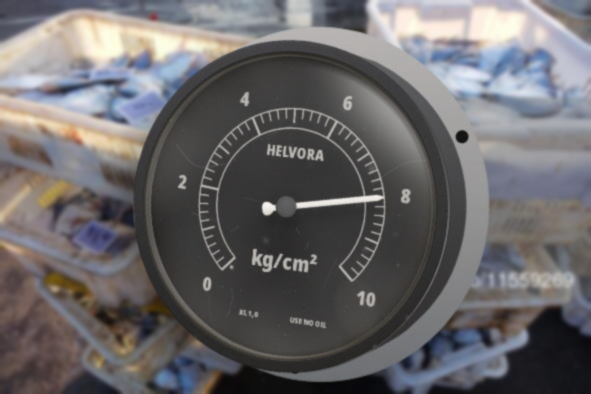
value=8 unit=kg/cm²
